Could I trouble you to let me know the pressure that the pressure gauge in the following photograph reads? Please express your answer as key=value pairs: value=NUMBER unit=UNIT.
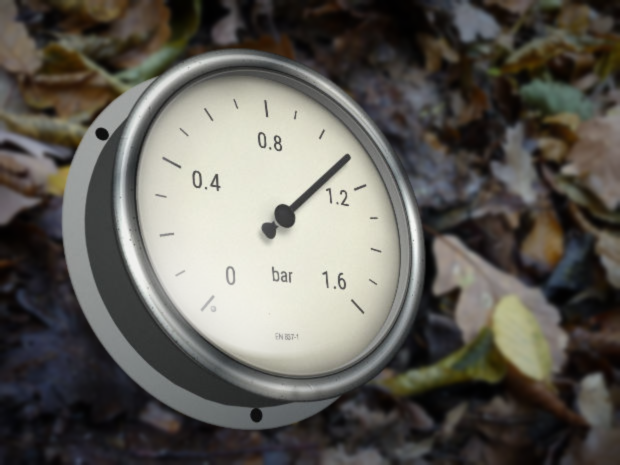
value=1.1 unit=bar
